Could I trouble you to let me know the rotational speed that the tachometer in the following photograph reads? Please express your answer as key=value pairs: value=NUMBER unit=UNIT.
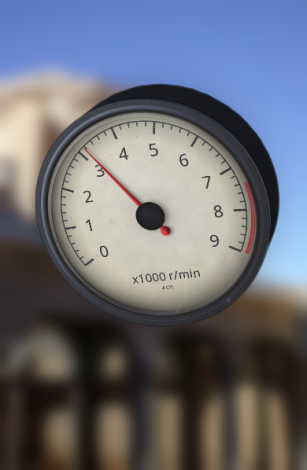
value=3200 unit=rpm
